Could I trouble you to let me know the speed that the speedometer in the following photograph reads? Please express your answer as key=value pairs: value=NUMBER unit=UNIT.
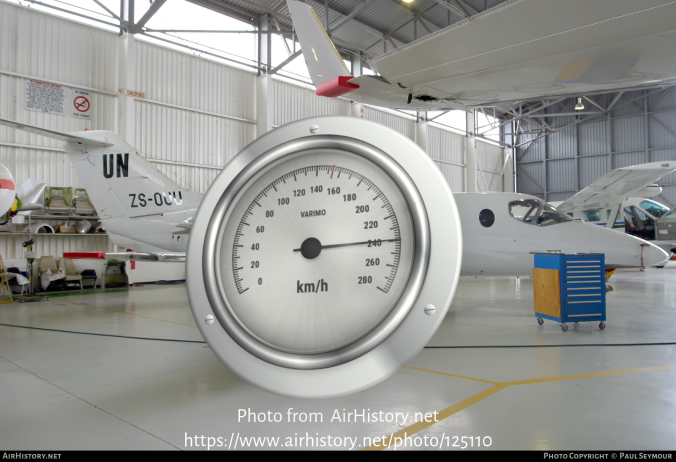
value=240 unit=km/h
